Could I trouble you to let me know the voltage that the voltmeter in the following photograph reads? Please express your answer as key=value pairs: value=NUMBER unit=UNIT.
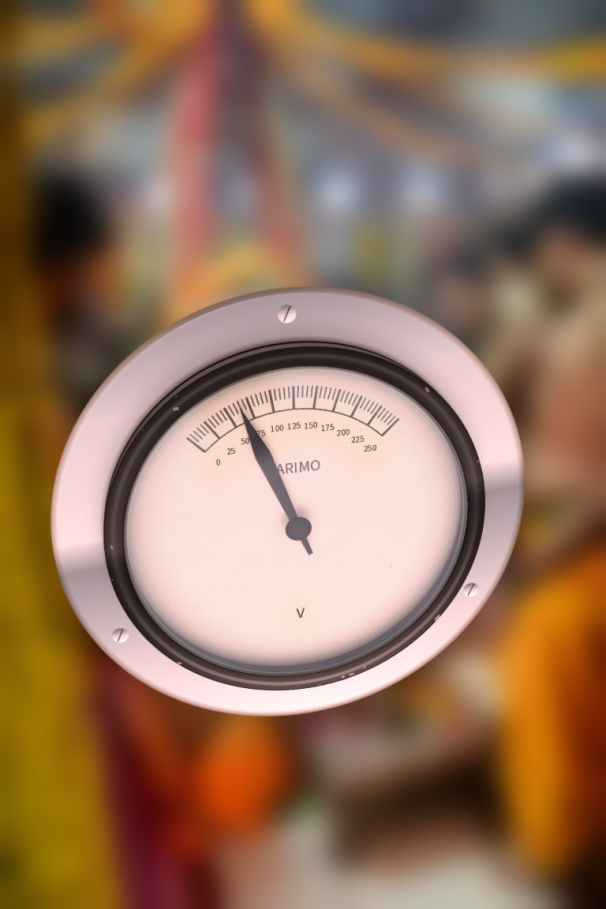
value=65 unit=V
